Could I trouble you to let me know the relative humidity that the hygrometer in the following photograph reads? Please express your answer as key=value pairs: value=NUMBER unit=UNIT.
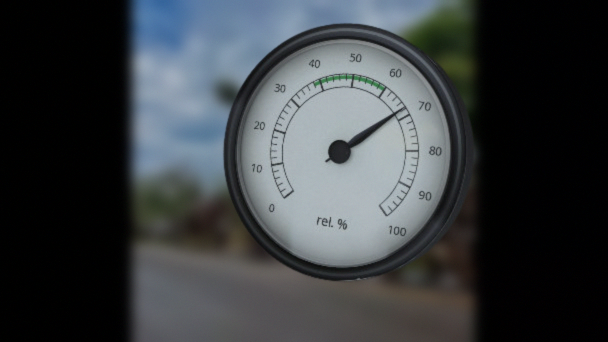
value=68 unit=%
